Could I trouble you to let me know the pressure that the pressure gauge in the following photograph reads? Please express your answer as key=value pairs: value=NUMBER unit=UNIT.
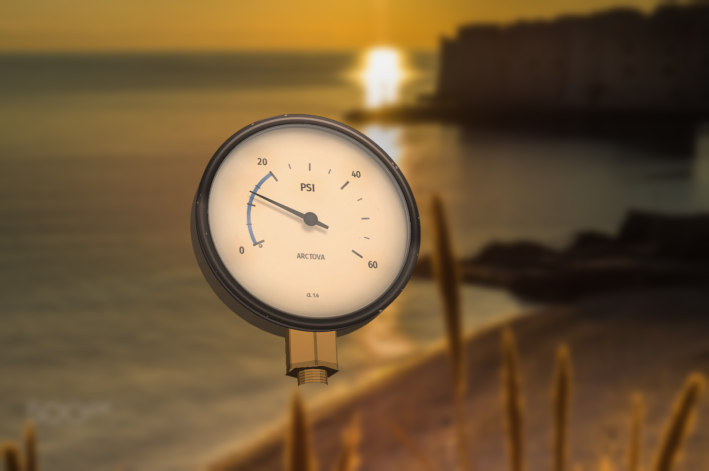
value=12.5 unit=psi
